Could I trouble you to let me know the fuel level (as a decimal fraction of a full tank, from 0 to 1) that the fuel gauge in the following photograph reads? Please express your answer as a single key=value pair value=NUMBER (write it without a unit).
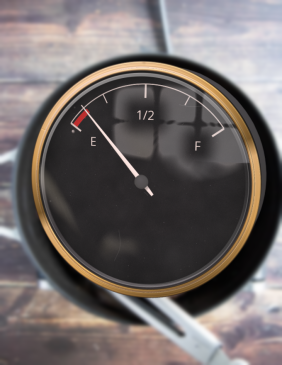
value=0.125
